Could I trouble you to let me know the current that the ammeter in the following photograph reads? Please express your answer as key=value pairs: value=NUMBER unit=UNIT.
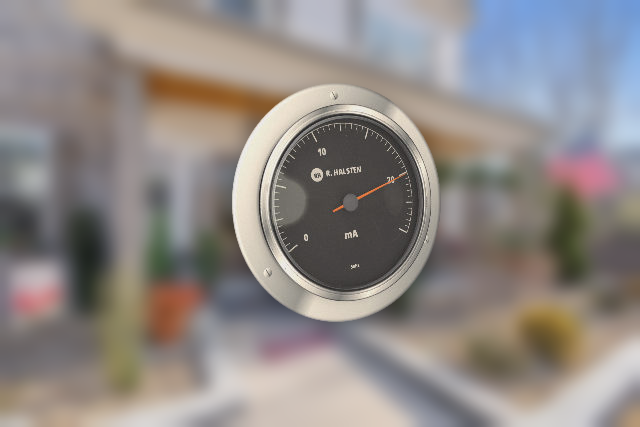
value=20 unit=mA
